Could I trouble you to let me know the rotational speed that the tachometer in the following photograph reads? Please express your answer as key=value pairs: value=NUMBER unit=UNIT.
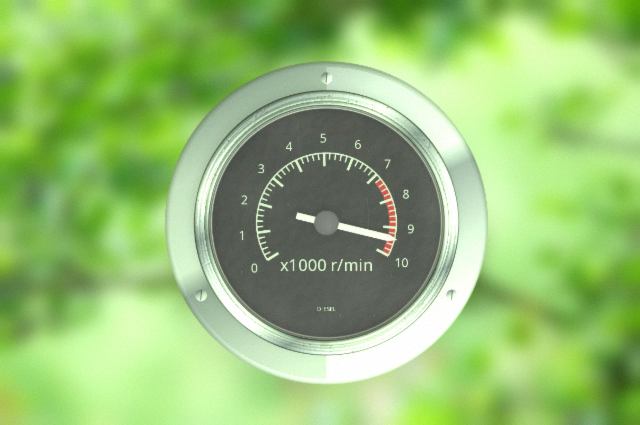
value=9400 unit=rpm
